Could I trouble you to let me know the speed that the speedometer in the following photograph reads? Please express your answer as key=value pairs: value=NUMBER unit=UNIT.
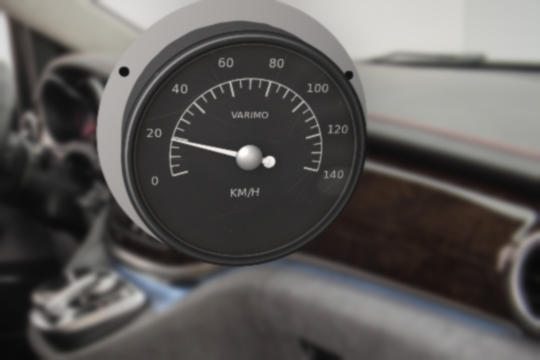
value=20 unit=km/h
